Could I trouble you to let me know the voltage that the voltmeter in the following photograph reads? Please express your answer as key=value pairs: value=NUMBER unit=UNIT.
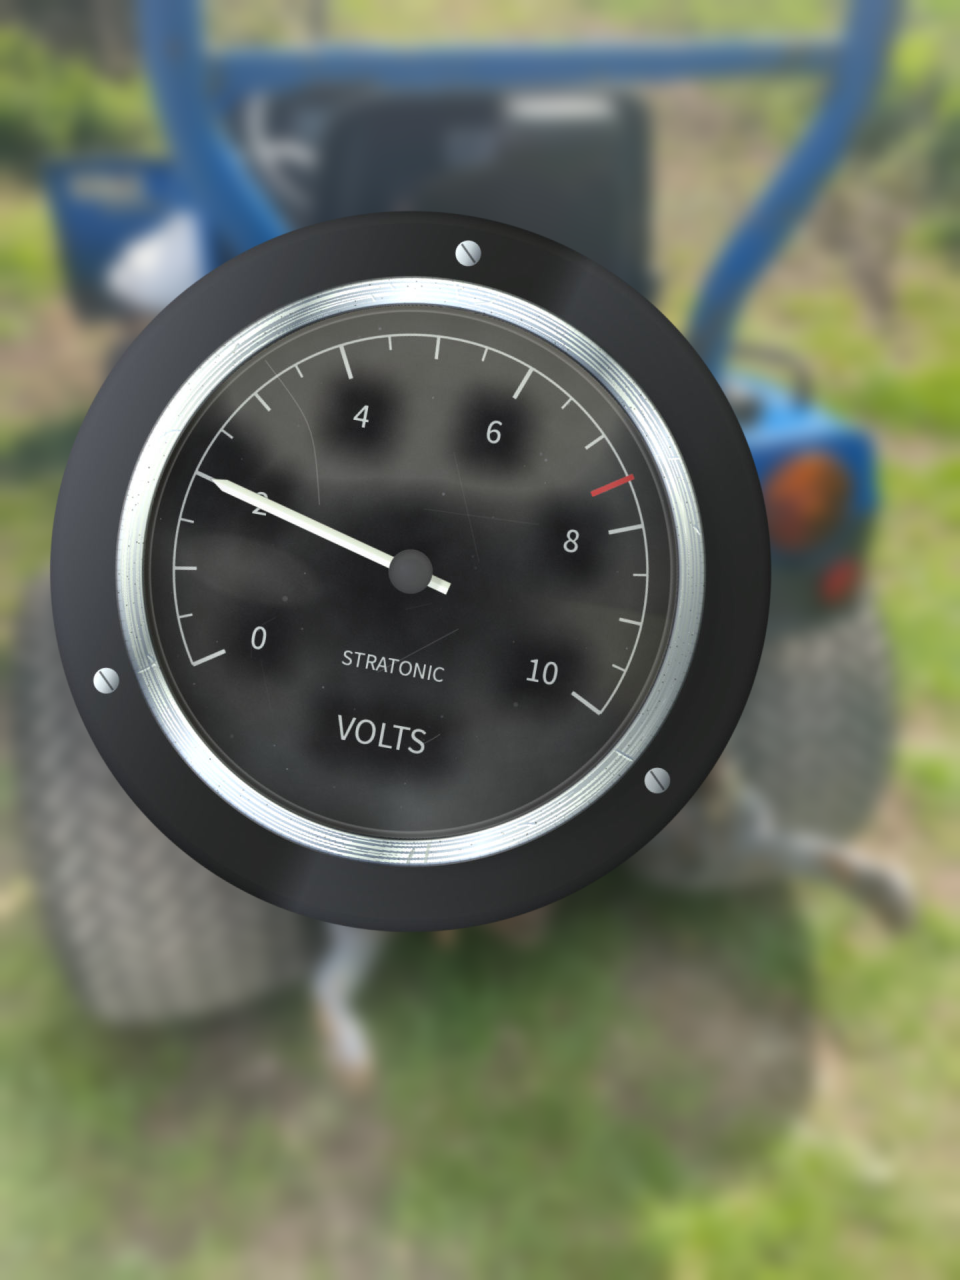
value=2 unit=V
